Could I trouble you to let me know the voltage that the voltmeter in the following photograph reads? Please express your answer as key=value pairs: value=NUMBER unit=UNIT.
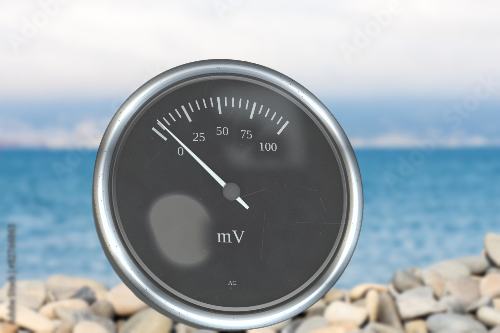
value=5 unit=mV
